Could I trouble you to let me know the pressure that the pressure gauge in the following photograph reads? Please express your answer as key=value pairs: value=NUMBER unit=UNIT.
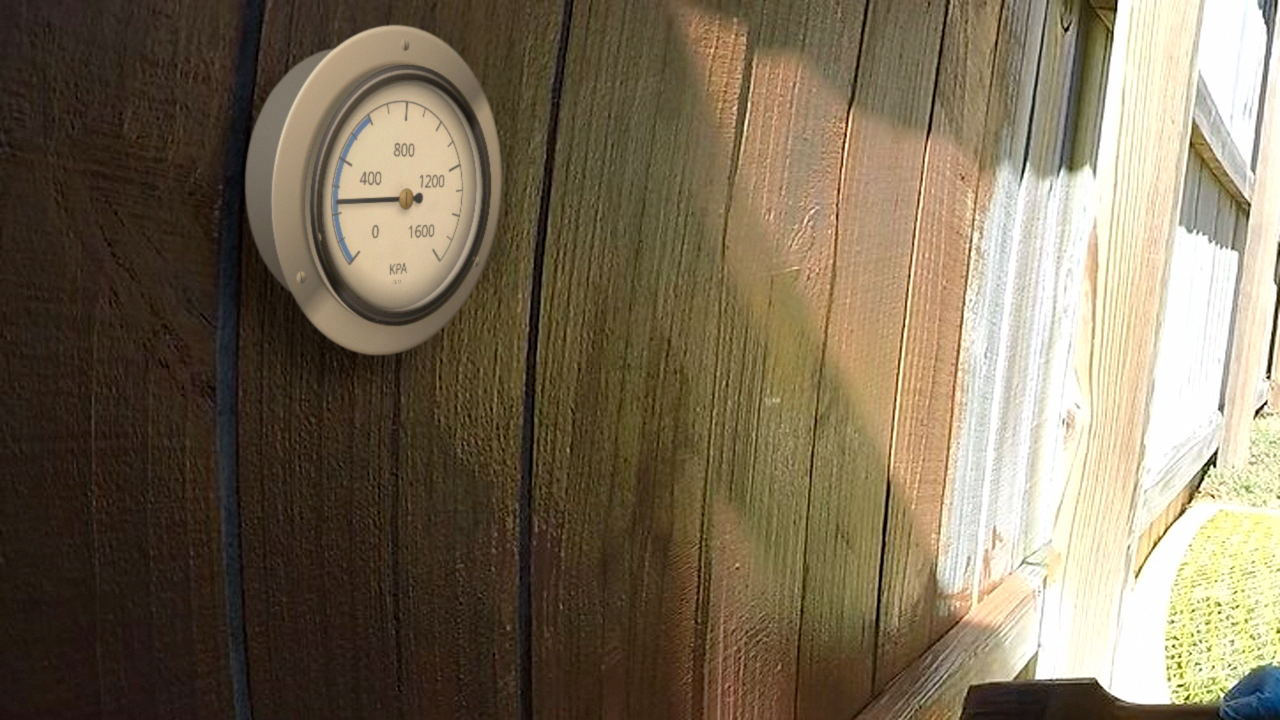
value=250 unit=kPa
